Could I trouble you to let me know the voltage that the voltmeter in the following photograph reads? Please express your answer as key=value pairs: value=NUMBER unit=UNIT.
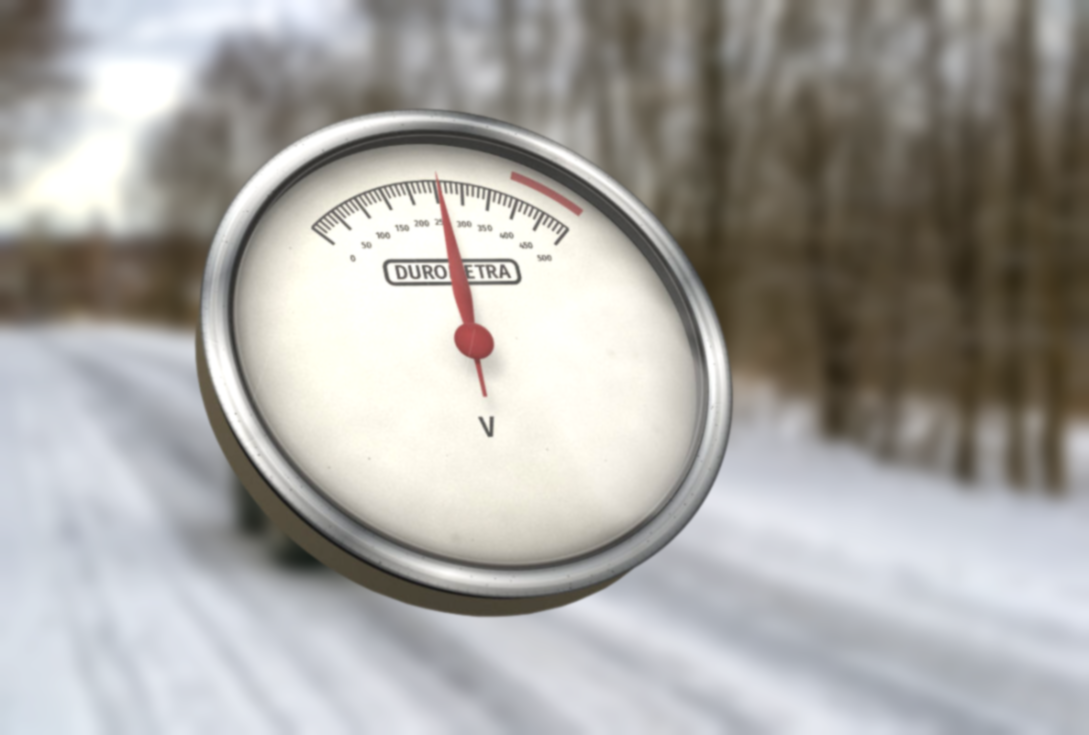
value=250 unit=V
